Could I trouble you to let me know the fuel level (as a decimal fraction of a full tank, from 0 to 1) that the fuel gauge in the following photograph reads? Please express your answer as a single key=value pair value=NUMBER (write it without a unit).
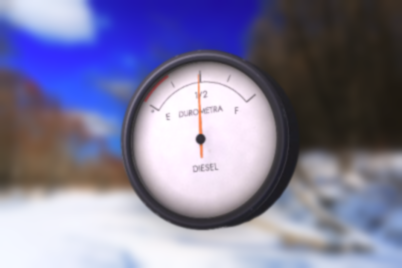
value=0.5
